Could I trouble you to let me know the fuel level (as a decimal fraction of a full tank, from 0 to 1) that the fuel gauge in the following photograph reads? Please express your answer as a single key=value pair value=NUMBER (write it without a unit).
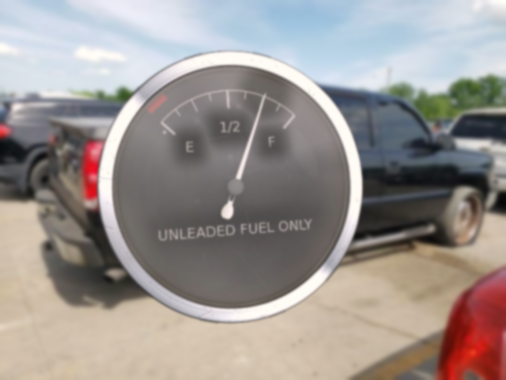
value=0.75
